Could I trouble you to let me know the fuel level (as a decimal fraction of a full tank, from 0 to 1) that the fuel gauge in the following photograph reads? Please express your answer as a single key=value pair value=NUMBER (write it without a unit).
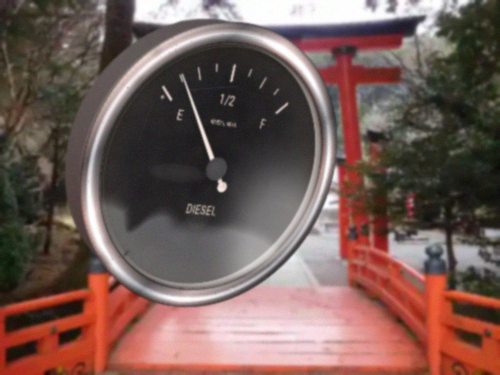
value=0.125
